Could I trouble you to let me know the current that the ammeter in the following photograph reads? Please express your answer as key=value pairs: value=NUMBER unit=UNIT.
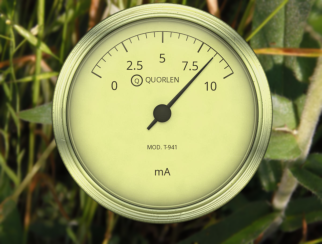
value=8.5 unit=mA
